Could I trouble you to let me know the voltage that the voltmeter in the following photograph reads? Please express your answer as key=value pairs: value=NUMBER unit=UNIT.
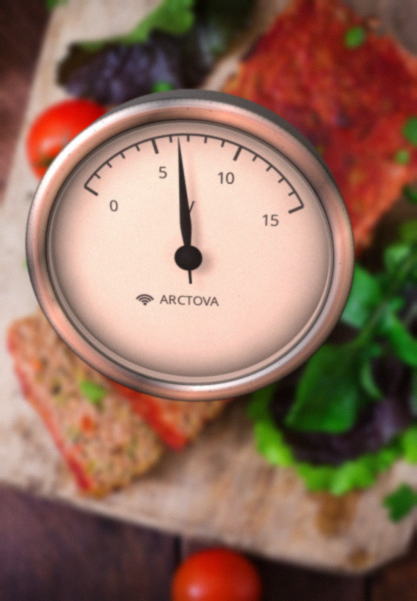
value=6.5 unit=V
